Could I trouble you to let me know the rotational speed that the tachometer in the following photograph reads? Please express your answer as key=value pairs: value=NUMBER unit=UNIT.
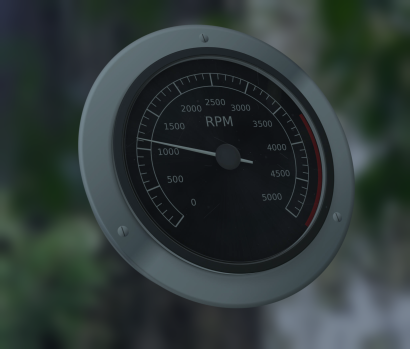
value=1100 unit=rpm
